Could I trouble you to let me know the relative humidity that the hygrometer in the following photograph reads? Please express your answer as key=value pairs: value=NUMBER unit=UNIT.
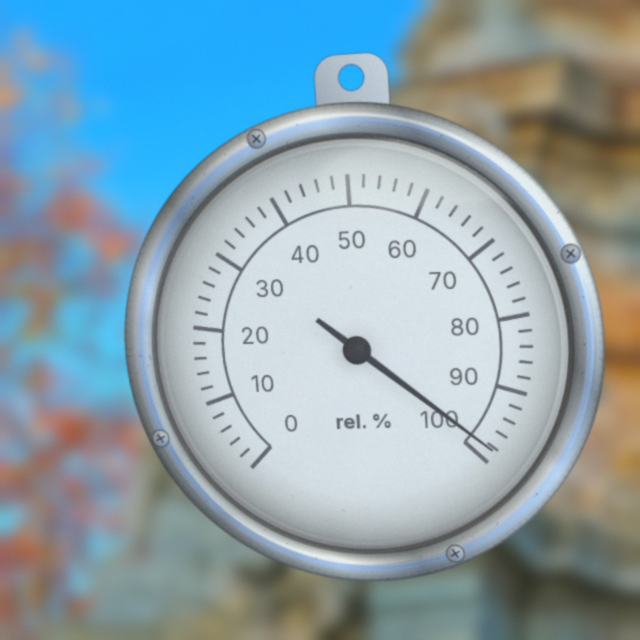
value=98 unit=%
